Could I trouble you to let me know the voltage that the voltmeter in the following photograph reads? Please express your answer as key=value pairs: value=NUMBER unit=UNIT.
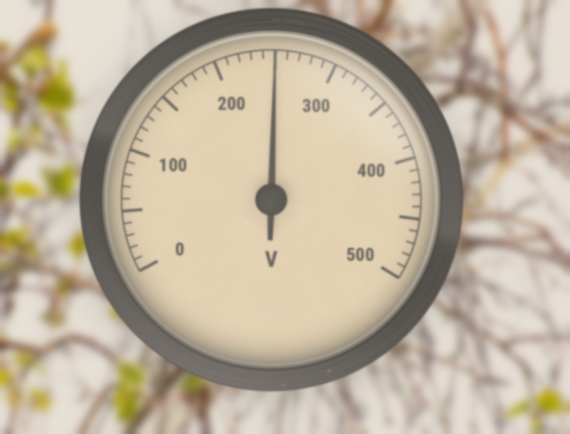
value=250 unit=V
